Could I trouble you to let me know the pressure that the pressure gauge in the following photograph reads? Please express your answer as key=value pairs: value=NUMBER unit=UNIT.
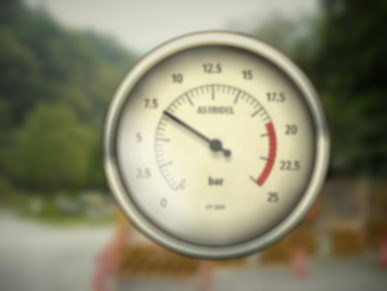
value=7.5 unit=bar
